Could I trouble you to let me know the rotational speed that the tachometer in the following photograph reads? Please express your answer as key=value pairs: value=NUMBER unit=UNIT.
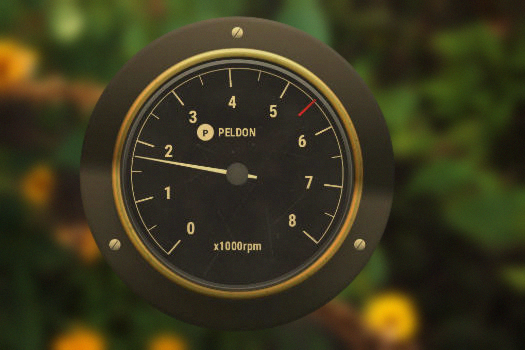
value=1750 unit=rpm
